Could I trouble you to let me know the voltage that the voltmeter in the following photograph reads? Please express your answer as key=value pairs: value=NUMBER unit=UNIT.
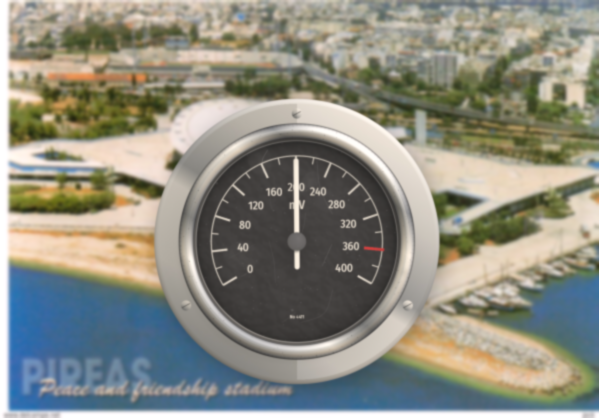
value=200 unit=mV
